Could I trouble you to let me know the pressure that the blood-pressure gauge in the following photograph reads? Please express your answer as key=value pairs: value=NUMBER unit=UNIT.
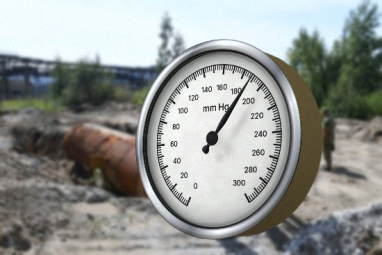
value=190 unit=mmHg
